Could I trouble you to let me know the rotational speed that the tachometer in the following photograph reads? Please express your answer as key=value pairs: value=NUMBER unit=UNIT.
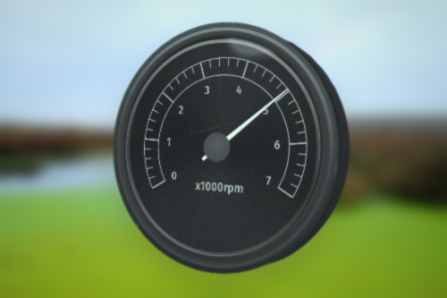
value=5000 unit=rpm
